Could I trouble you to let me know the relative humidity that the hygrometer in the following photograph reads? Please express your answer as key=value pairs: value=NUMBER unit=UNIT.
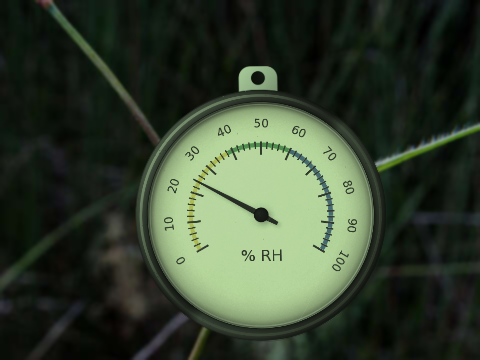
value=24 unit=%
